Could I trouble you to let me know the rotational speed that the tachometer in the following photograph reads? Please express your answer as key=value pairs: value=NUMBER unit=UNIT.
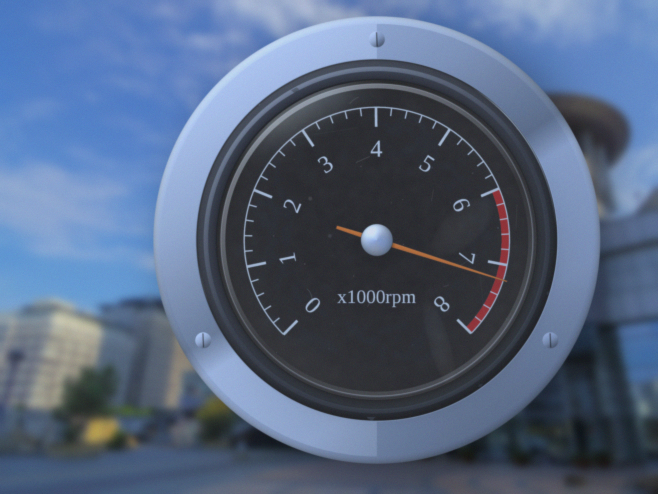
value=7200 unit=rpm
